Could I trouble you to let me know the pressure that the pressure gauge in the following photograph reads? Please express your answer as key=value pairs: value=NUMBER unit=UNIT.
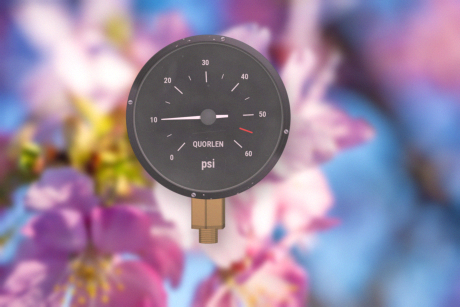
value=10 unit=psi
